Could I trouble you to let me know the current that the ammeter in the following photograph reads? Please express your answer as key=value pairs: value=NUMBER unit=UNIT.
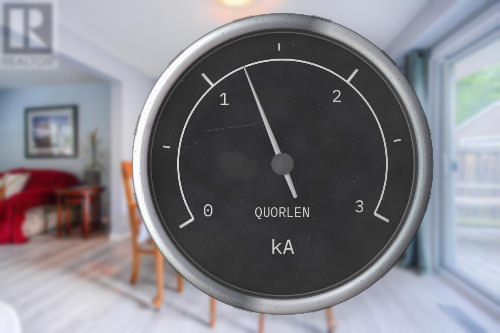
value=1.25 unit=kA
